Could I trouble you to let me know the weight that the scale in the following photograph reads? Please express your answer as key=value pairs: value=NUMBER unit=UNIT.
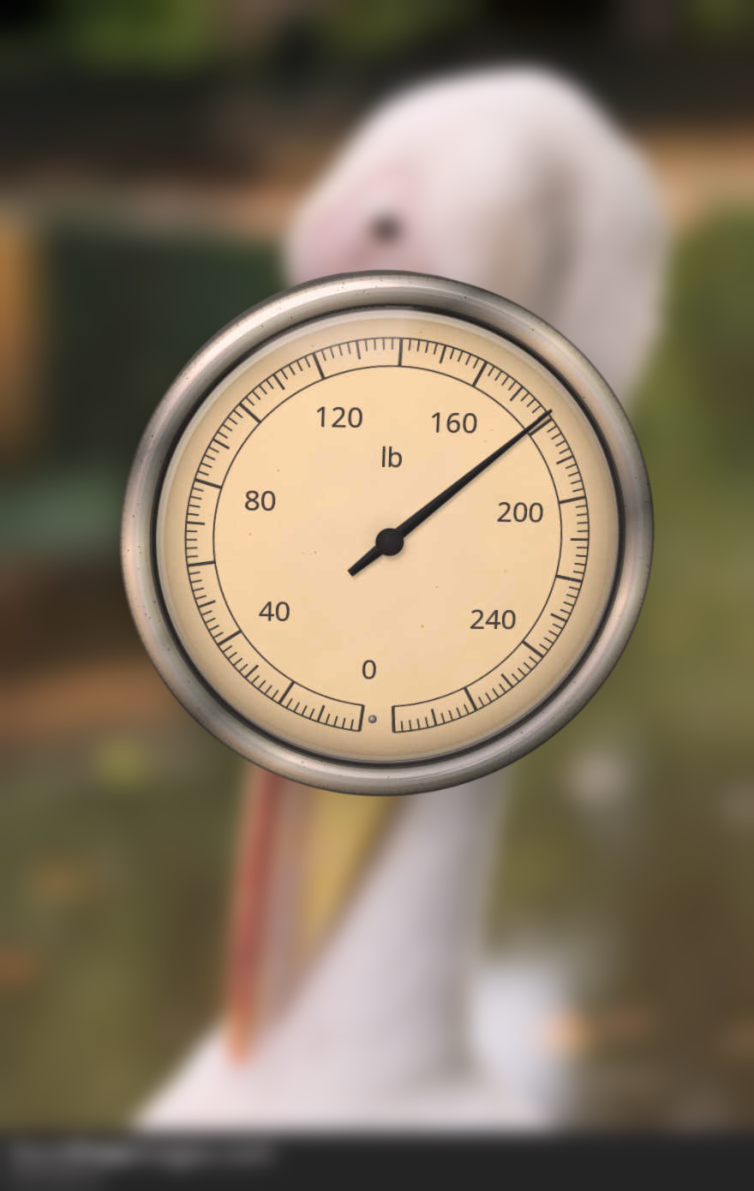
value=178 unit=lb
